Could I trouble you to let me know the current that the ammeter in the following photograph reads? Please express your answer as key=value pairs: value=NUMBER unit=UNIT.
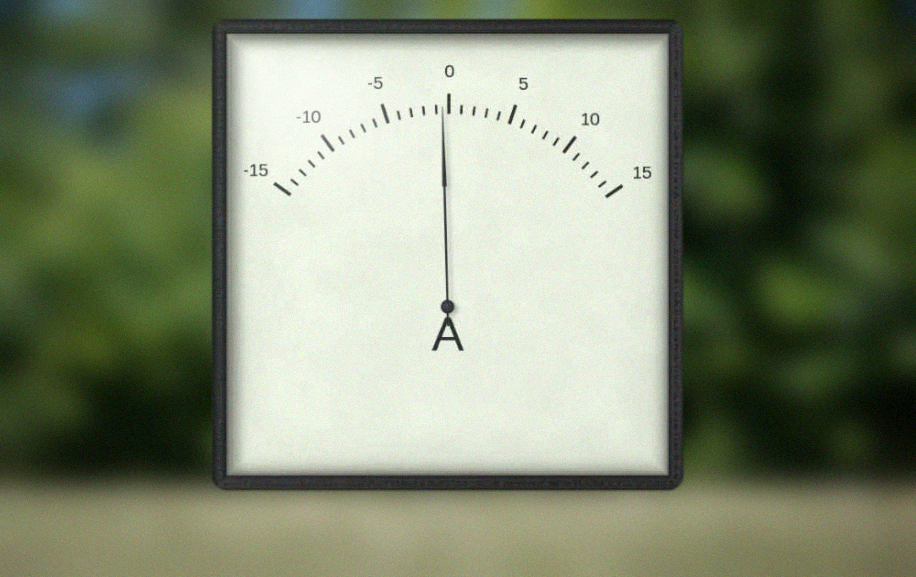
value=-0.5 unit=A
